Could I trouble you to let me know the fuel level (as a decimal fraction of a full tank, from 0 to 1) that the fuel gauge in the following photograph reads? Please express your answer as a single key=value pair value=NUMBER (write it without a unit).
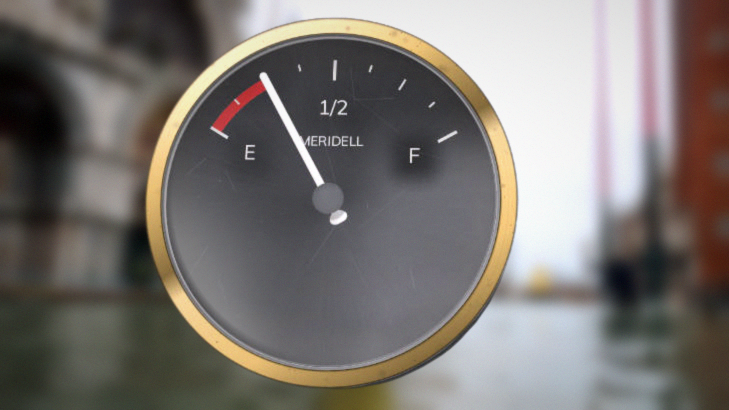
value=0.25
